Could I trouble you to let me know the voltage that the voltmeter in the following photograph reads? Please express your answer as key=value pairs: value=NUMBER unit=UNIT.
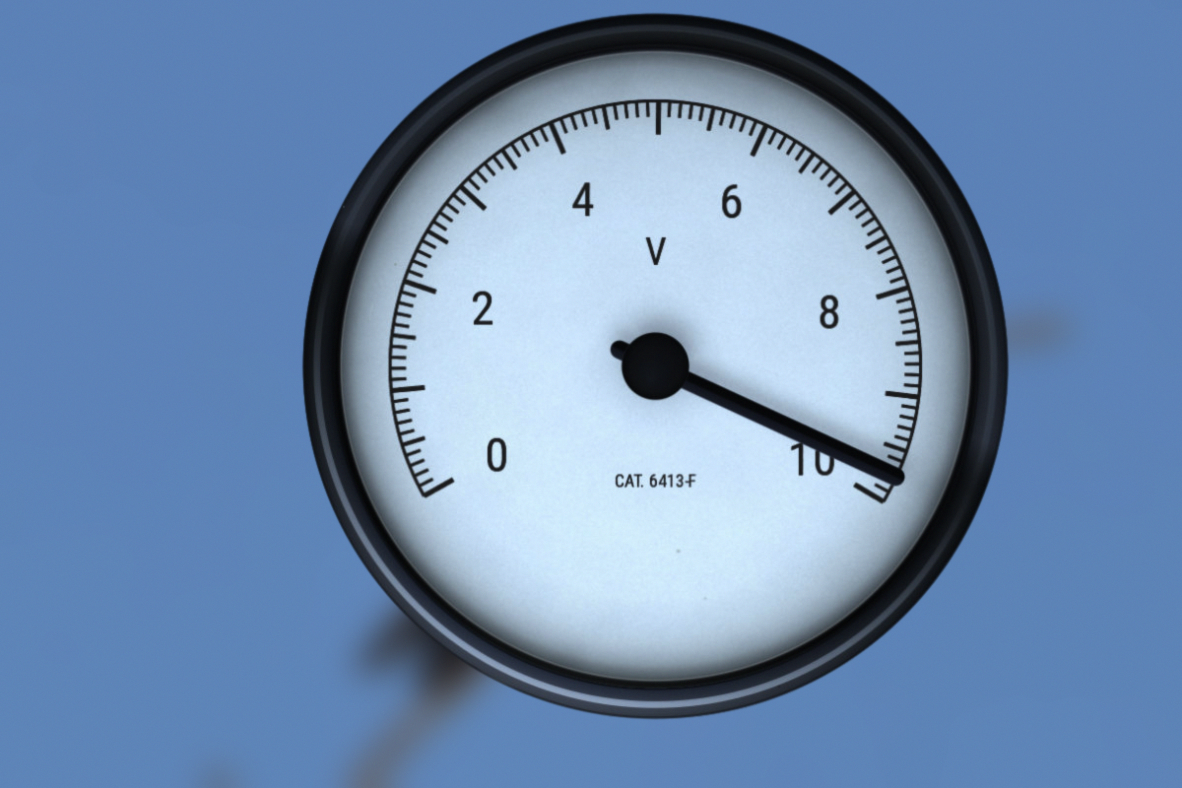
value=9.75 unit=V
